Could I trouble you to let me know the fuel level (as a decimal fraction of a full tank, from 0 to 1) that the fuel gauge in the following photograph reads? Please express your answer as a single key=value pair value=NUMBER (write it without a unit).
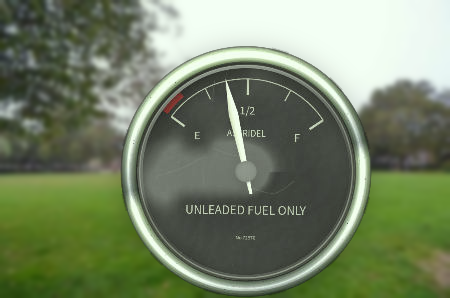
value=0.375
